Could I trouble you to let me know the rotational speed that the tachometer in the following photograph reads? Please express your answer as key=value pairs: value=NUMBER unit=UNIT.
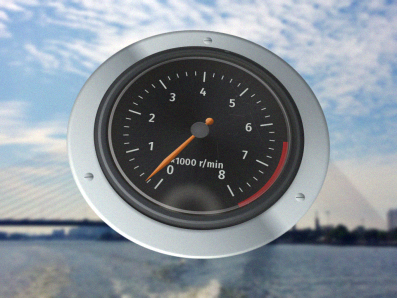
value=200 unit=rpm
